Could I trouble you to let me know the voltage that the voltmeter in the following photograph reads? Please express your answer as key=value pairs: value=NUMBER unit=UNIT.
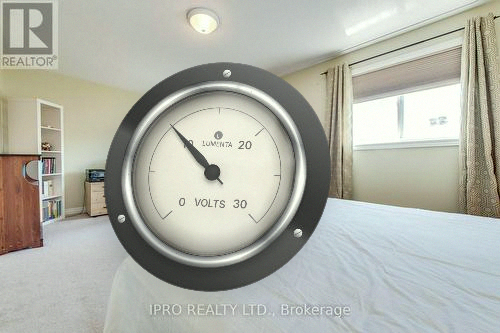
value=10 unit=V
